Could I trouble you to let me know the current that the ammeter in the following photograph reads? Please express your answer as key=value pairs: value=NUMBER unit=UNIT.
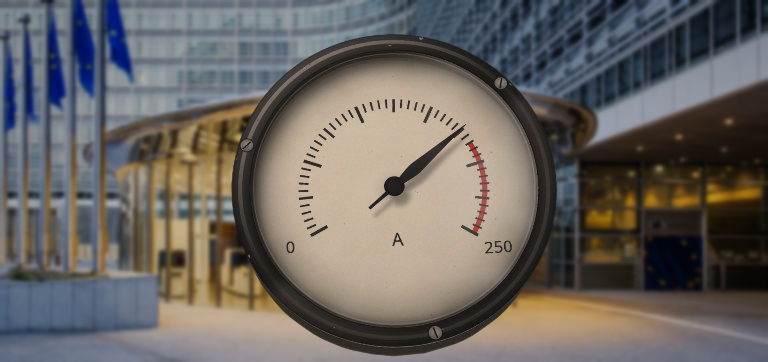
value=175 unit=A
